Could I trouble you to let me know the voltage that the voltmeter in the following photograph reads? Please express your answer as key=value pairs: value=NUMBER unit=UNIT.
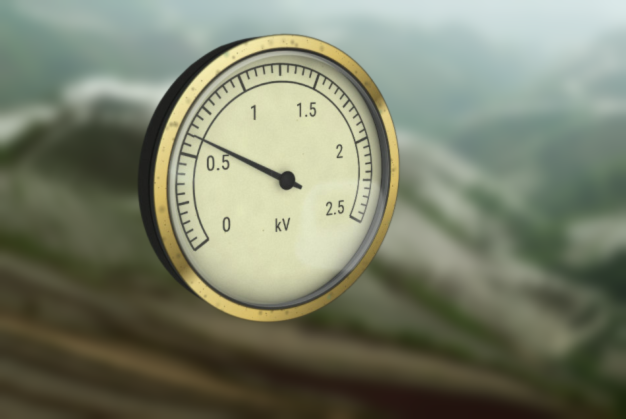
value=0.6 unit=kV
